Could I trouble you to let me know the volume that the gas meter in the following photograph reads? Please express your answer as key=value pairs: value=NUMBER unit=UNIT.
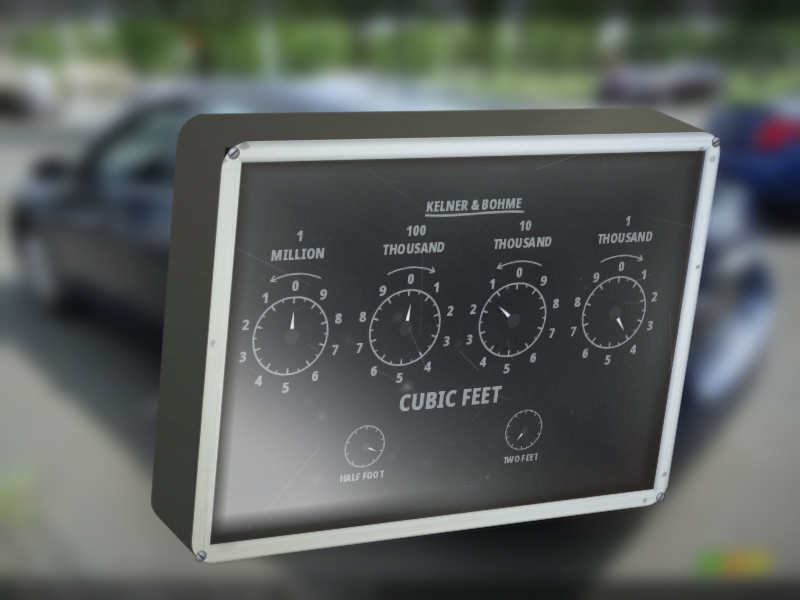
value=1400 unit=ft³
